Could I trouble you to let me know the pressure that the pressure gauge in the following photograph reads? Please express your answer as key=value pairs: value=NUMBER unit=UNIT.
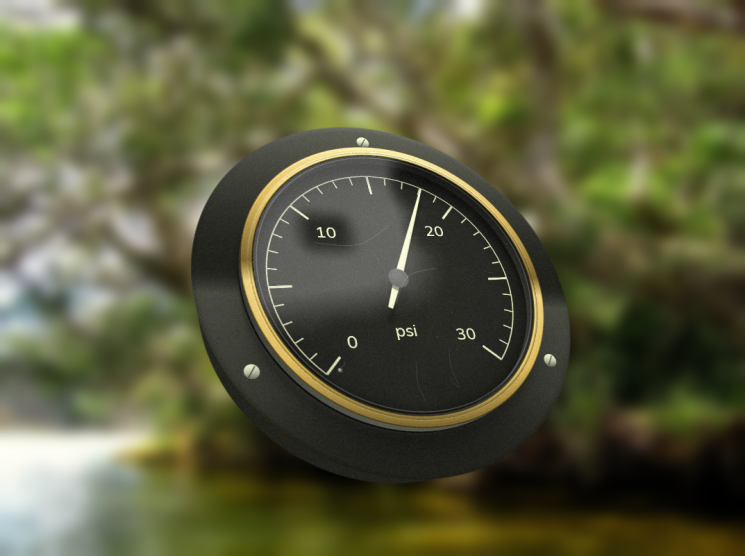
value=18 unit=psi
